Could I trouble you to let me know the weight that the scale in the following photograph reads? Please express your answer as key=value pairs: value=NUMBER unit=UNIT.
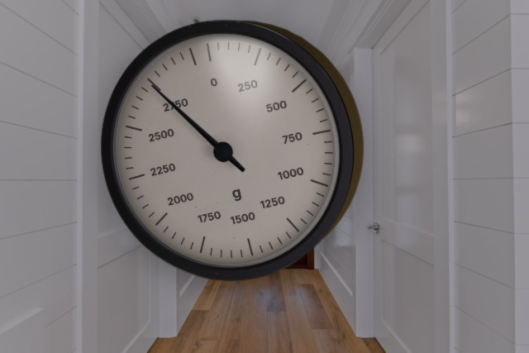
value=2750 unit=g
